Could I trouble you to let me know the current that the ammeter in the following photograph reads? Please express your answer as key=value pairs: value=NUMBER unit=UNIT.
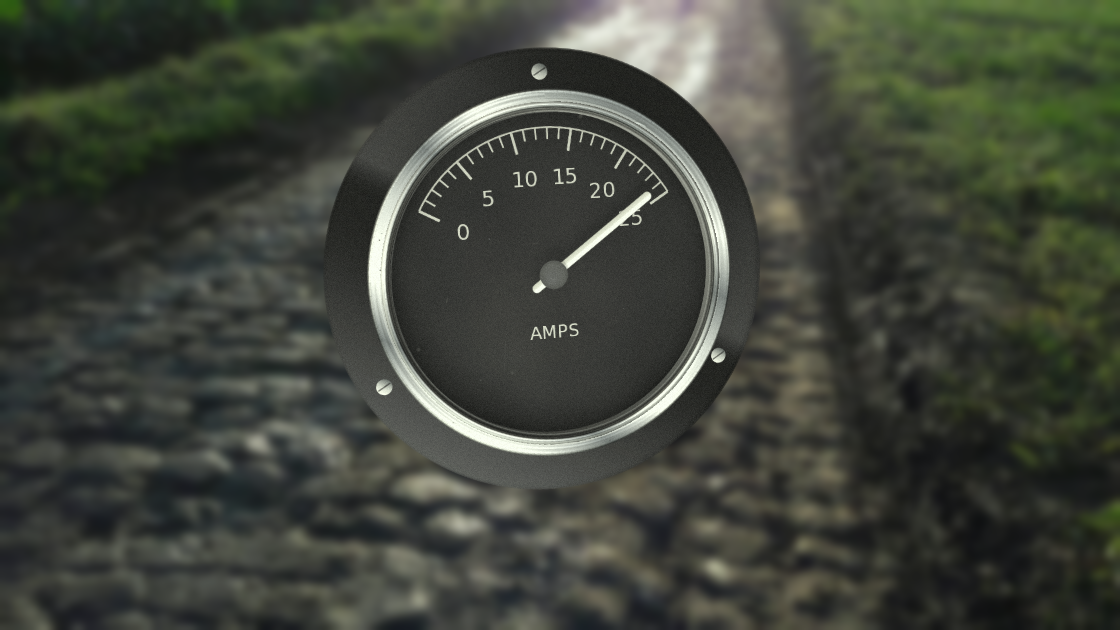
value=24 unit=A
